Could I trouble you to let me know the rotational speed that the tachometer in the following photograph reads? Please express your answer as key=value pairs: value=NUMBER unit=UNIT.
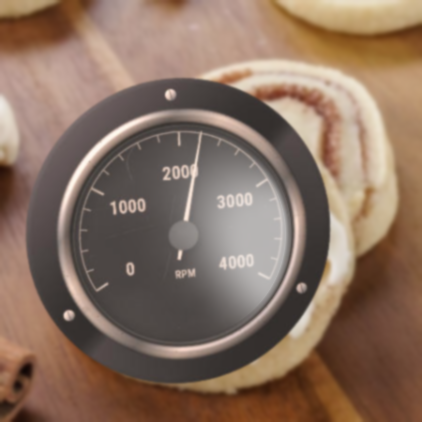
value=2200 unit=rpm
